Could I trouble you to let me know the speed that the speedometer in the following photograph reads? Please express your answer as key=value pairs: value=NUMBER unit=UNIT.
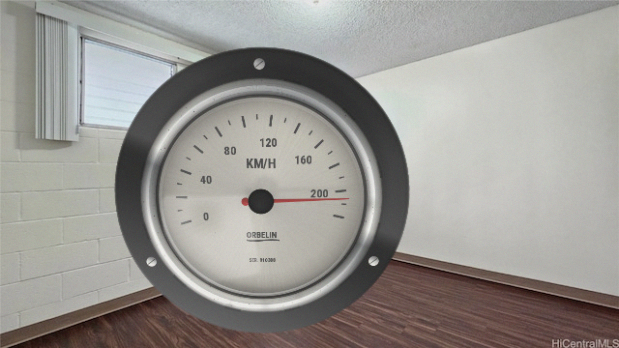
value=205 unit=km/h
